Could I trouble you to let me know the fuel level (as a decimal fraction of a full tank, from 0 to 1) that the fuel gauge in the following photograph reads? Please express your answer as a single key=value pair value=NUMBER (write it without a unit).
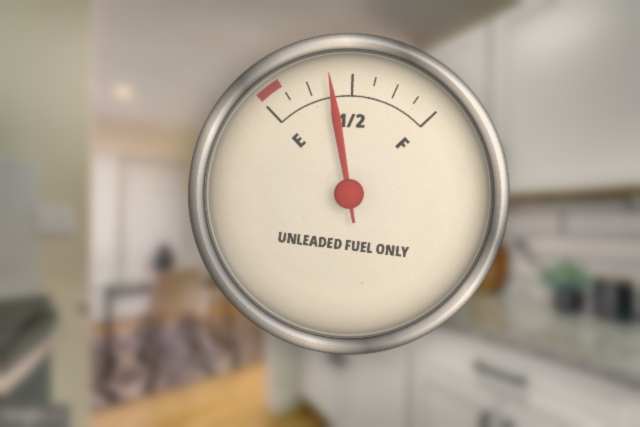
value=0.375
